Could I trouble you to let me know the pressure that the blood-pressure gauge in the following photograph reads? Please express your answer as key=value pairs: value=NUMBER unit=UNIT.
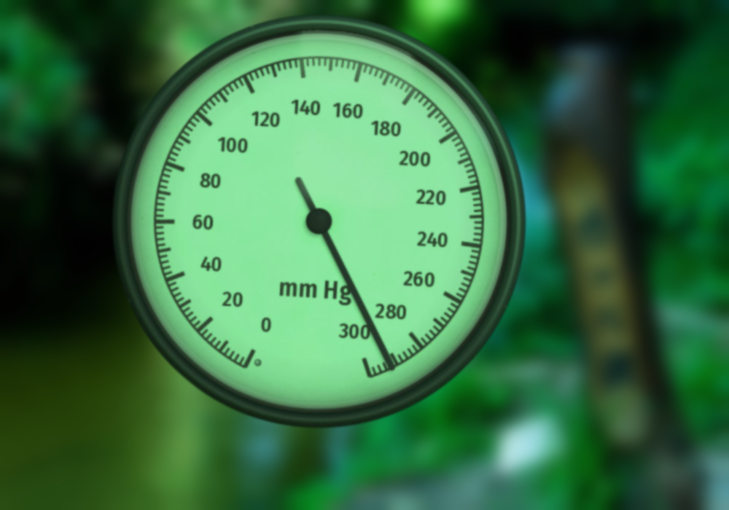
value=292 unit=mmHg
